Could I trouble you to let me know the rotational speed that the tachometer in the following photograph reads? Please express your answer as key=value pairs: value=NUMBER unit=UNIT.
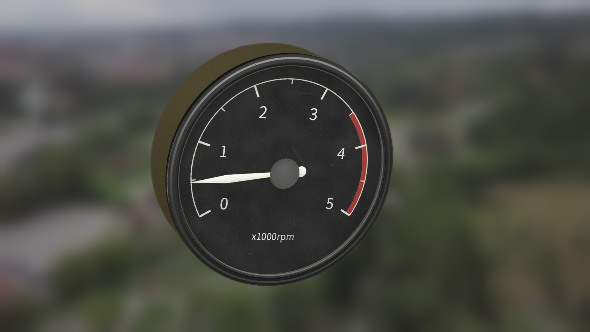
value=500 unit=rpm
